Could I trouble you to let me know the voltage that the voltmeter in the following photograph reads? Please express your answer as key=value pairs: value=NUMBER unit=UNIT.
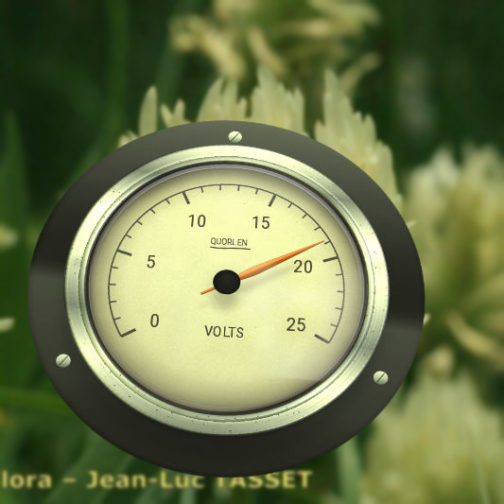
value=19 unit=V
